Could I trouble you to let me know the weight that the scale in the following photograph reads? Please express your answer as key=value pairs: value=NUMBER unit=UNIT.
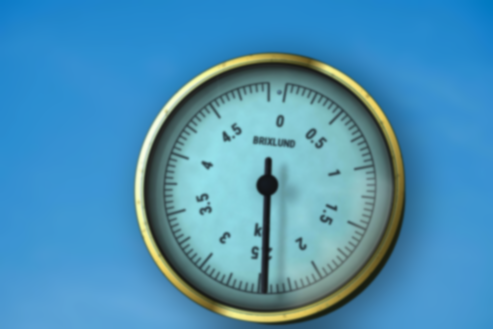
value=2.45 unit=kg
